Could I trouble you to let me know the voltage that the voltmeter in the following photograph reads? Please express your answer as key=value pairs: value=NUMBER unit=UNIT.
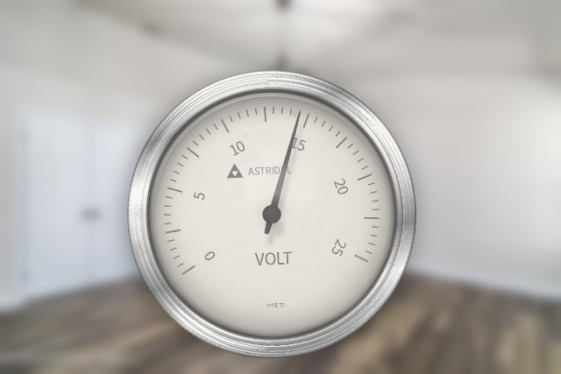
value=14.5 unit=V
